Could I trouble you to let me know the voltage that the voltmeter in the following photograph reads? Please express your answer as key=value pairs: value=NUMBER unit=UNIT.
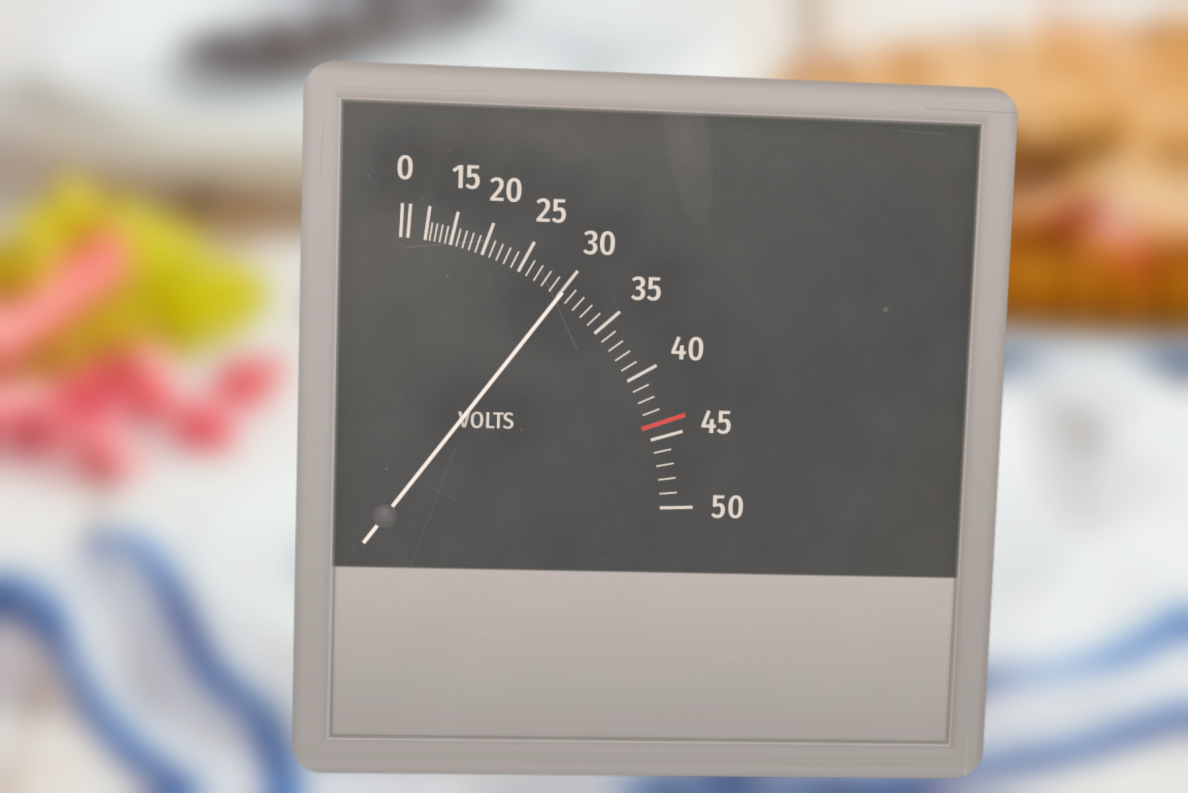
value=30 unit=V
